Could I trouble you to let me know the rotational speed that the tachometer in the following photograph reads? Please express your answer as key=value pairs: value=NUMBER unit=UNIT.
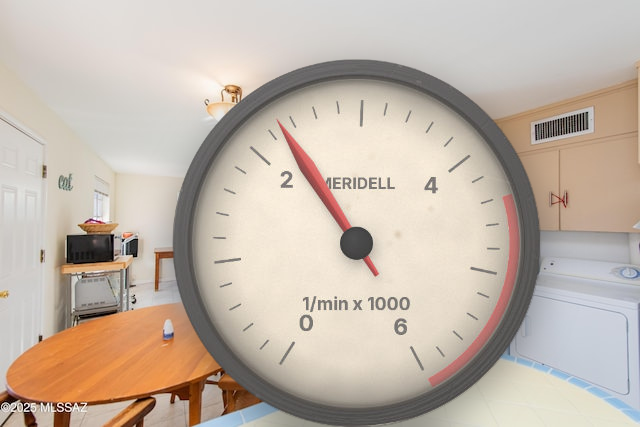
value=2300 unit=rpm
